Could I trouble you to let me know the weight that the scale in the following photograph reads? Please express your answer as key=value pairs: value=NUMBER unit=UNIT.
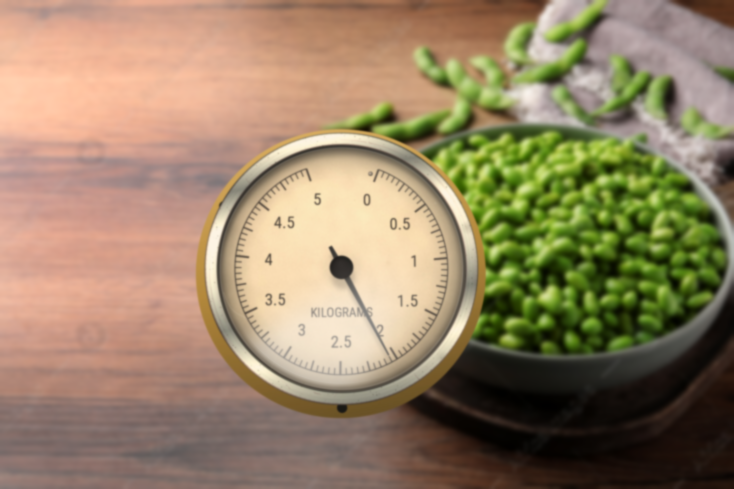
value=2.05 unit=kg
